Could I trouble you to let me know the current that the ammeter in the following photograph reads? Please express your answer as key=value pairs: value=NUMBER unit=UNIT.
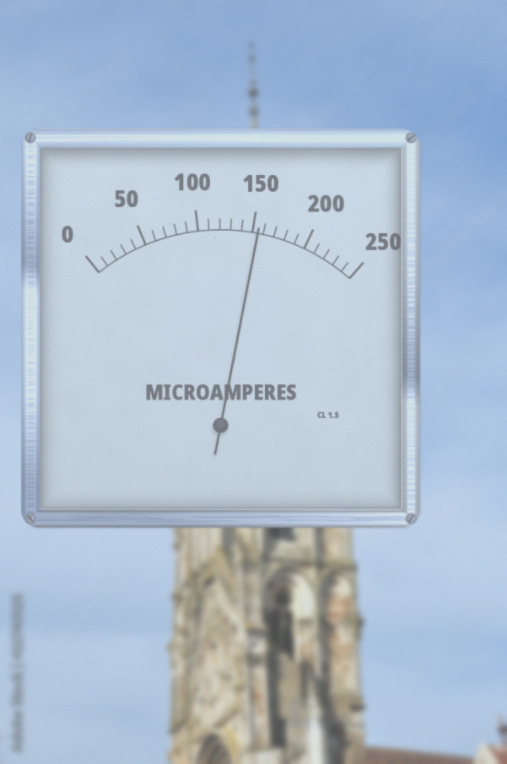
value=155 unit=µA
